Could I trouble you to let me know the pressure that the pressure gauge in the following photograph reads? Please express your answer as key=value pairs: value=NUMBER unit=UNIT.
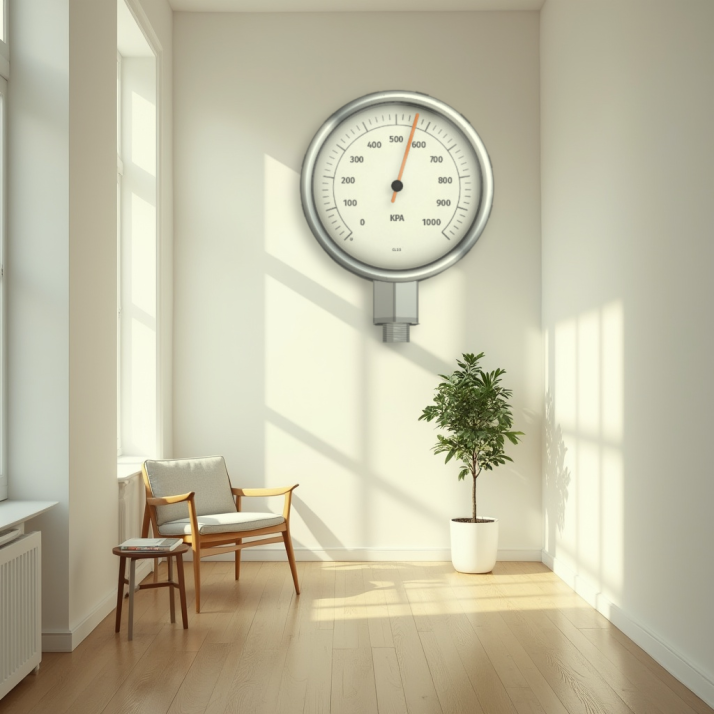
value=560 unit=kPa
